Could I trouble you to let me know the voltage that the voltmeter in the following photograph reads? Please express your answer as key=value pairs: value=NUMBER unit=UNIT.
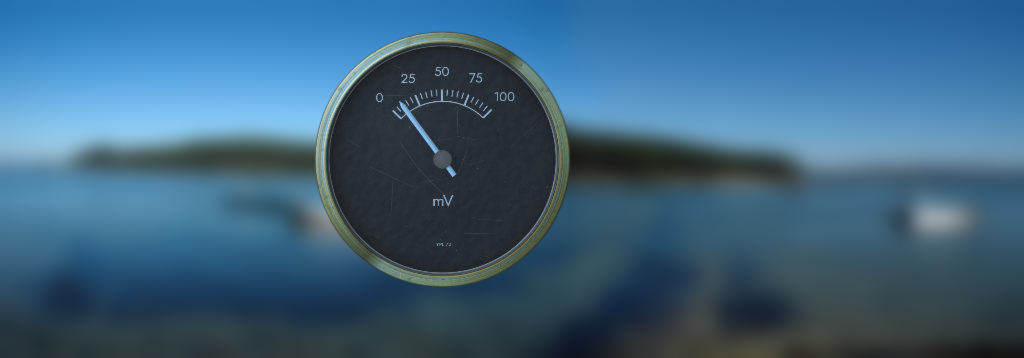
value=10 unit=mV
